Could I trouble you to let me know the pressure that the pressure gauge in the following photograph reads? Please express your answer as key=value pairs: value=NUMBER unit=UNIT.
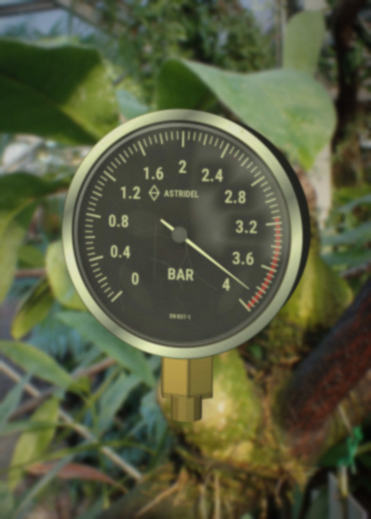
value=3.85 unit=bar
